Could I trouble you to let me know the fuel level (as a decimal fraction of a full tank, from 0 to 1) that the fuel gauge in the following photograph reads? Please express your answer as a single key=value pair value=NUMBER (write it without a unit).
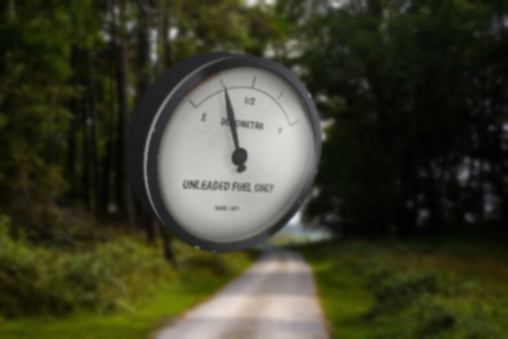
value=0.25
